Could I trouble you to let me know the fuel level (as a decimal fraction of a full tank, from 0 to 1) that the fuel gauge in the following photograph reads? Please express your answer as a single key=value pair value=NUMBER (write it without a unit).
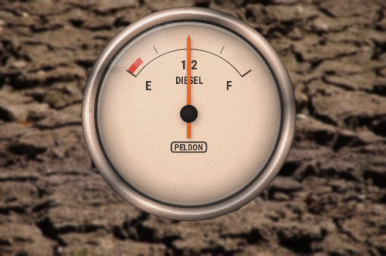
value=0.5
